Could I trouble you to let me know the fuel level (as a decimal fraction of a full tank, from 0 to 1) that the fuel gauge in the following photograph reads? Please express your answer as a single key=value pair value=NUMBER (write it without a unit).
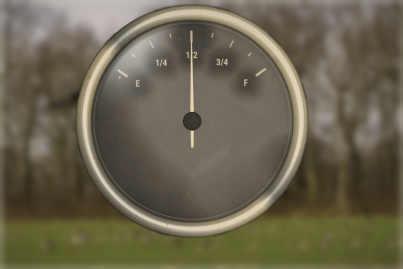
value=0.5
